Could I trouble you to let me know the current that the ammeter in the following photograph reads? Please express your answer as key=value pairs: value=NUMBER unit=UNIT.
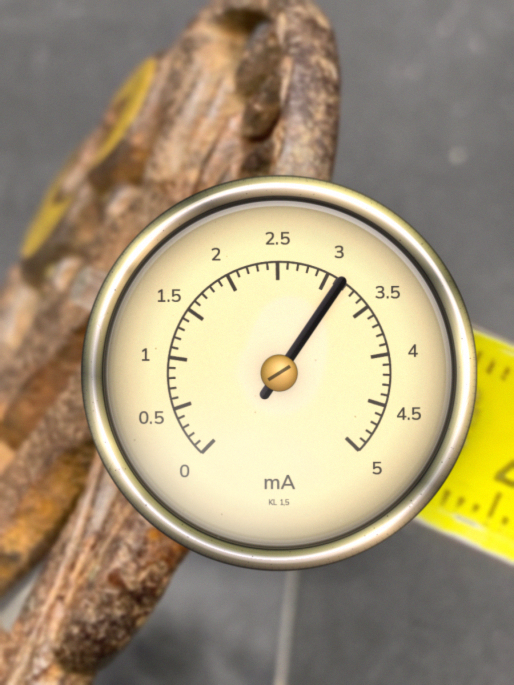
value=3.15 unit=mA
